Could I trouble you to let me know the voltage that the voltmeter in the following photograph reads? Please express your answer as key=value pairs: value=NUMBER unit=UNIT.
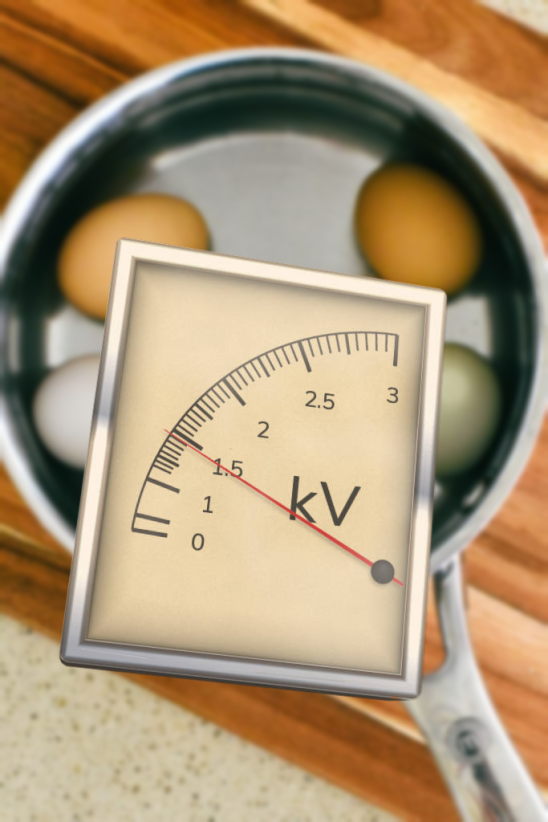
value=1.45 unit=kV
